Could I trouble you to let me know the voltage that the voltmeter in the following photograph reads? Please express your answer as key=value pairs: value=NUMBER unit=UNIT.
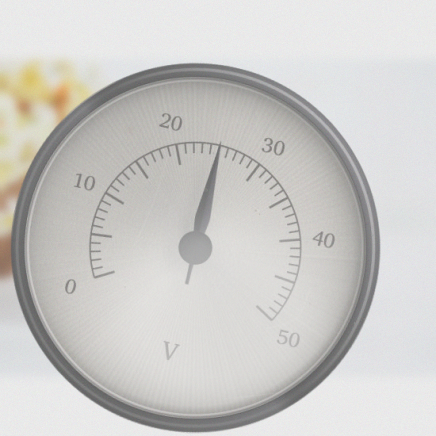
value=25 unit=V
